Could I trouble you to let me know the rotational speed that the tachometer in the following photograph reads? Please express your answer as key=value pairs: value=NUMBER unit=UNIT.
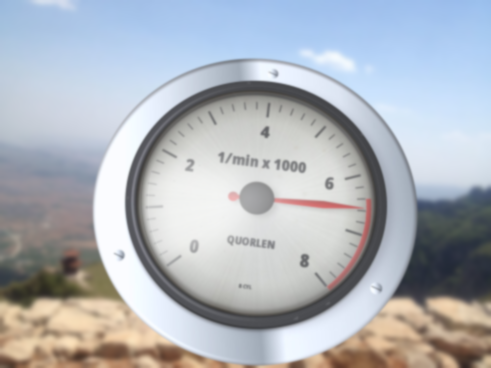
value=6600 unit=rpm
